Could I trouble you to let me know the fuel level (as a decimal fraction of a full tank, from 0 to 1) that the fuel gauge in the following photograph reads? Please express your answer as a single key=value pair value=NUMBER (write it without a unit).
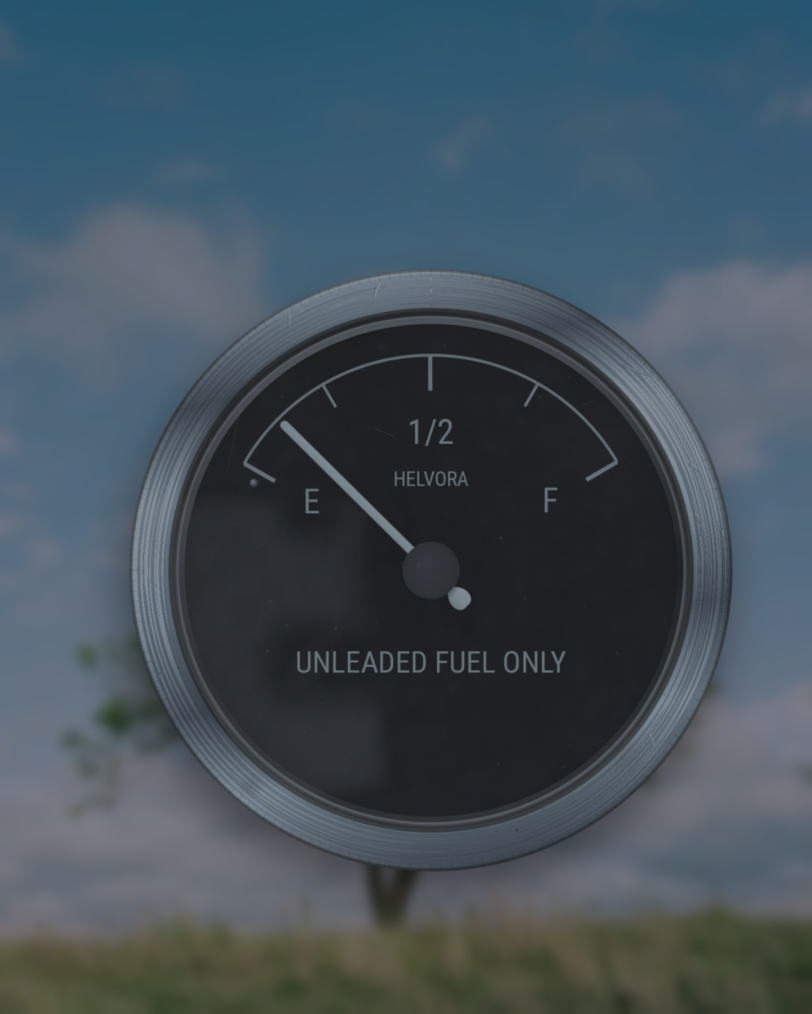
value=0.125
